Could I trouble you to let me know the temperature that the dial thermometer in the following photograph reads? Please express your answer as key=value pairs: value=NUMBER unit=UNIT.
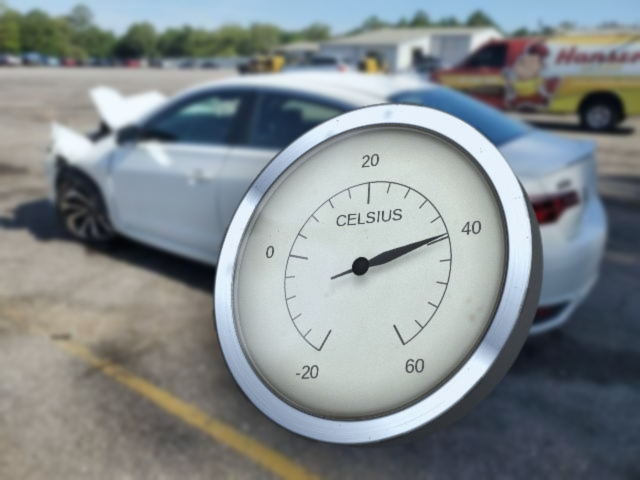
value=40 unit=°C
